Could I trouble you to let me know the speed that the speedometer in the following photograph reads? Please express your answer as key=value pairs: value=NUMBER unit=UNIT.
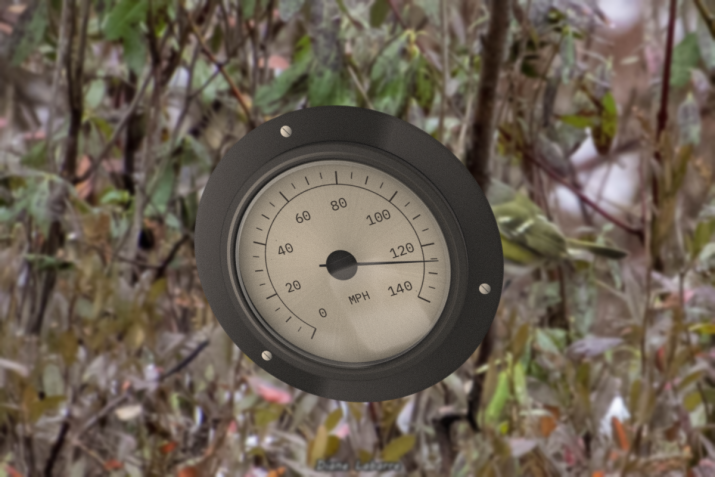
value=125 unit=mph
